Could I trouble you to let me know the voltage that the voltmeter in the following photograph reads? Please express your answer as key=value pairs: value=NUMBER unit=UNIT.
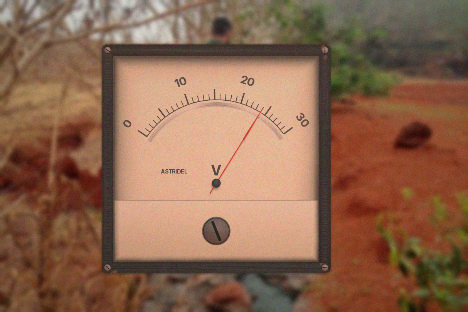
value=24 unit=V
